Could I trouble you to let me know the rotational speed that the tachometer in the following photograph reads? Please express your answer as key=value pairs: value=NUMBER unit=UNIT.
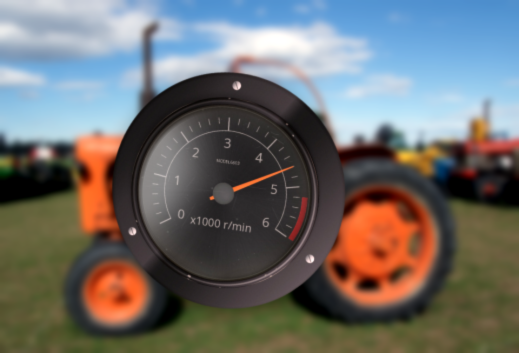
value=4600 unit=rpm
